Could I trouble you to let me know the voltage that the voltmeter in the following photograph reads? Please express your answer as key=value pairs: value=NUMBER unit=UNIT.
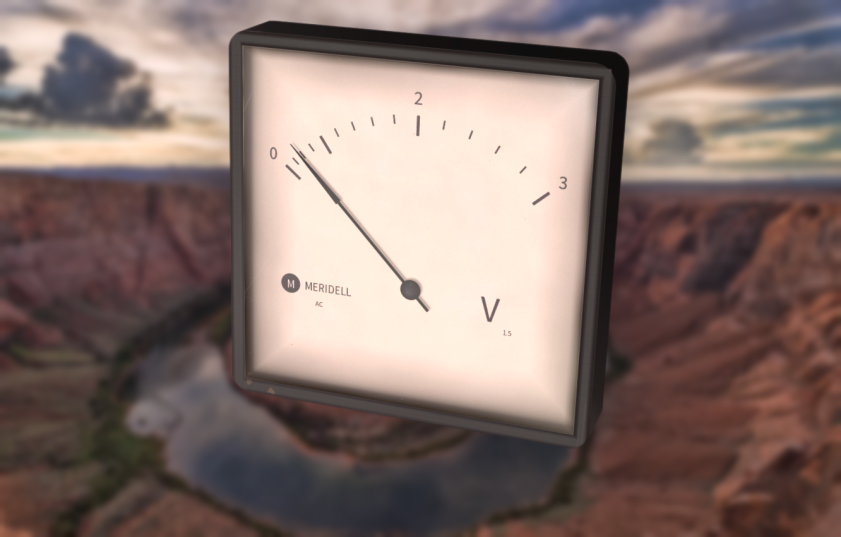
value=0.6 unit=V
